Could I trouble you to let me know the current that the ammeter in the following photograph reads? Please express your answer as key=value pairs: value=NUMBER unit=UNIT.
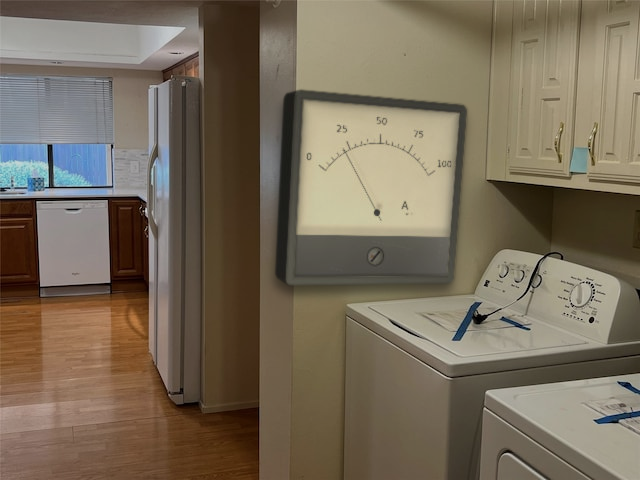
value=20 unit=A
